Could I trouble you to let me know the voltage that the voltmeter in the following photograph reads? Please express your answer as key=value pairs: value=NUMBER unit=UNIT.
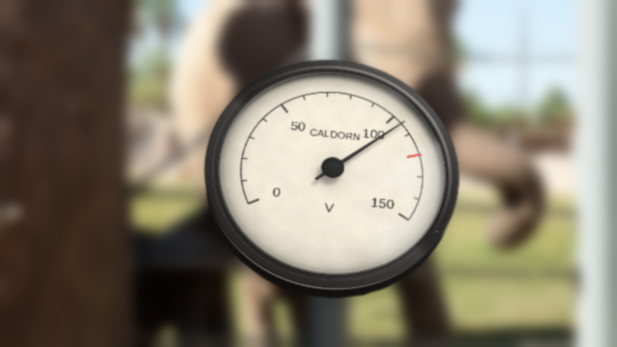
value=105 unit=V
